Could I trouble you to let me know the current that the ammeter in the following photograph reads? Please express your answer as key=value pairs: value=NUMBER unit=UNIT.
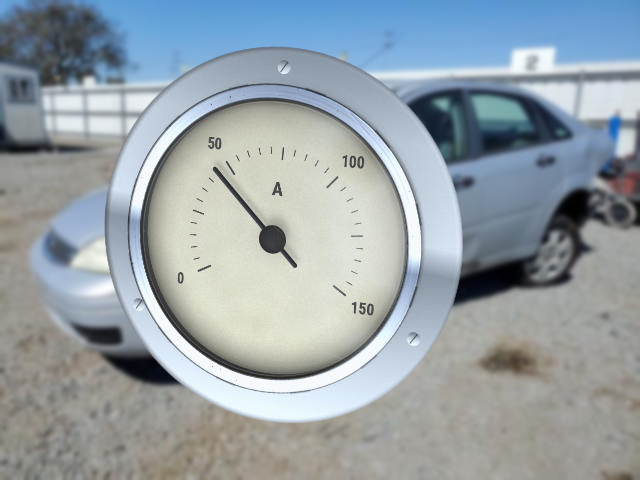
value=45 unit=A
